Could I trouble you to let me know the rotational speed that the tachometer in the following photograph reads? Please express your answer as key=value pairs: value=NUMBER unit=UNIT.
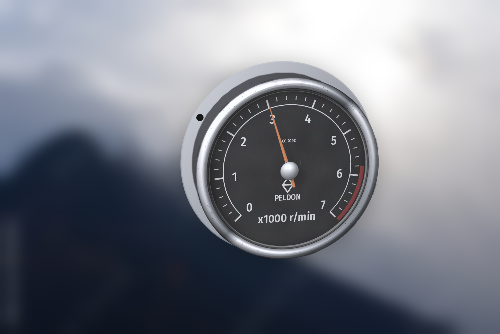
value=3000 unit=rpm
